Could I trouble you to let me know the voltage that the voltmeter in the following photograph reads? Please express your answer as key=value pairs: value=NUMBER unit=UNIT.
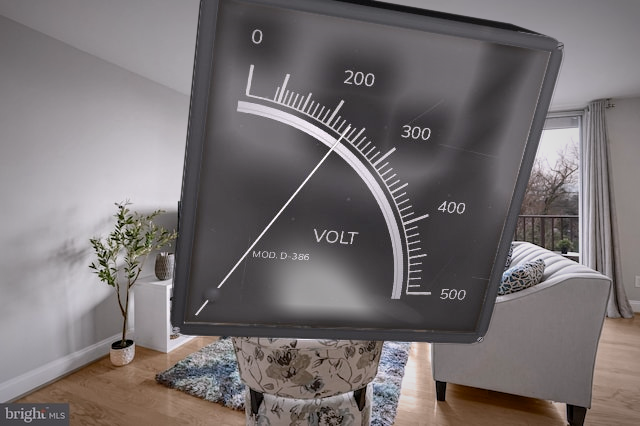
value=230 unit=V
